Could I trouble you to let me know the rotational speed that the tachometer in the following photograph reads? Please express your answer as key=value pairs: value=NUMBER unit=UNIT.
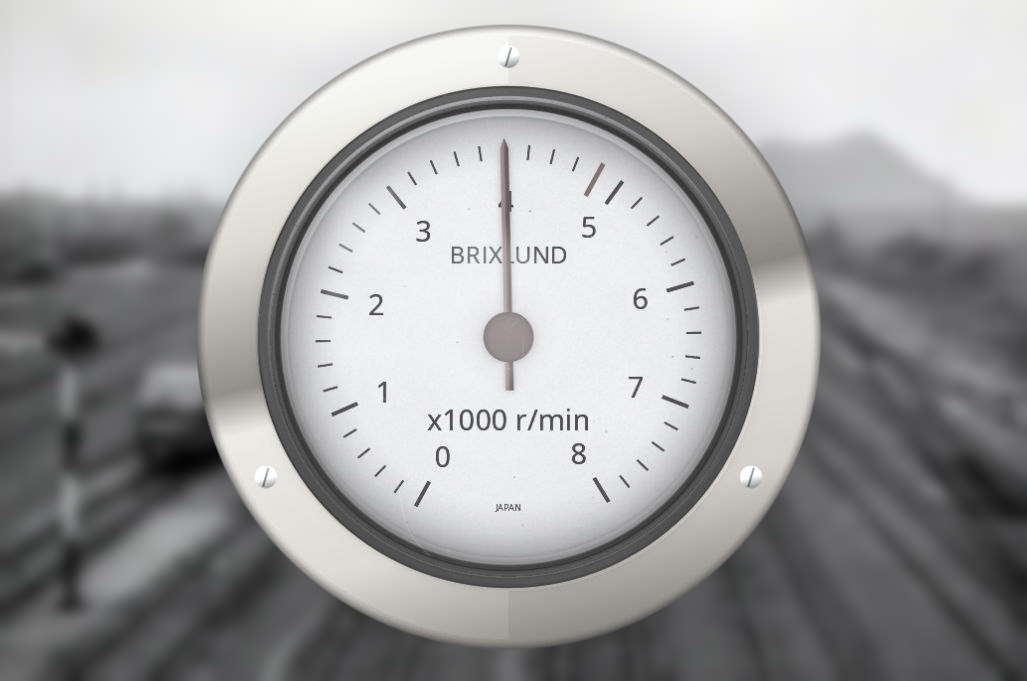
value=4000 unit=rpm
